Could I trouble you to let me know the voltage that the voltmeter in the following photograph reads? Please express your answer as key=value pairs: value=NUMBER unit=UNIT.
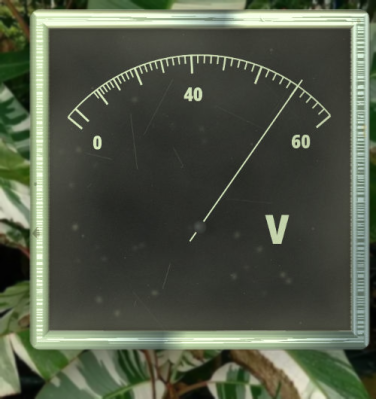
value=55 unit=V
